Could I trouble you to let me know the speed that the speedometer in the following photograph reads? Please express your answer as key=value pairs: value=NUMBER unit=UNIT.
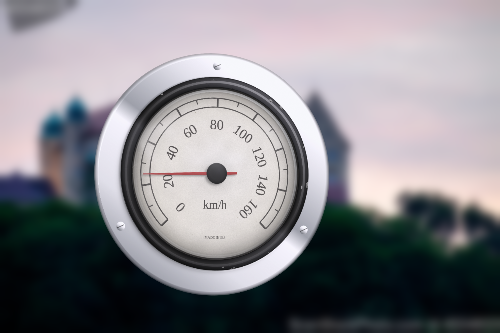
value=25 unit=km/h
